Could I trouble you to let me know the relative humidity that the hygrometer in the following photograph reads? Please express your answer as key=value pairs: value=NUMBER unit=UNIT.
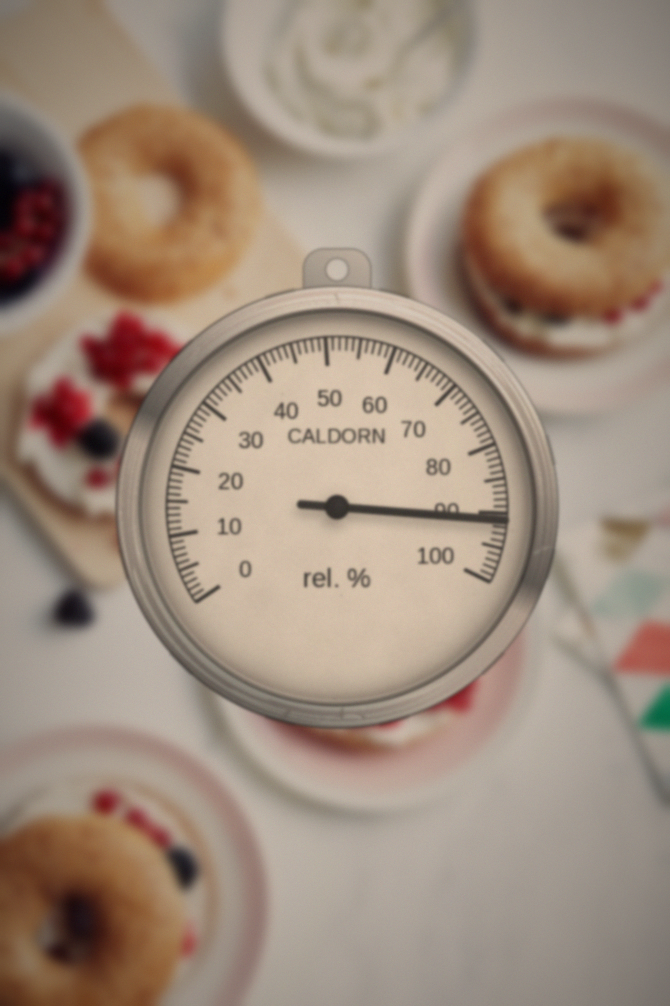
value=91 unit=%
